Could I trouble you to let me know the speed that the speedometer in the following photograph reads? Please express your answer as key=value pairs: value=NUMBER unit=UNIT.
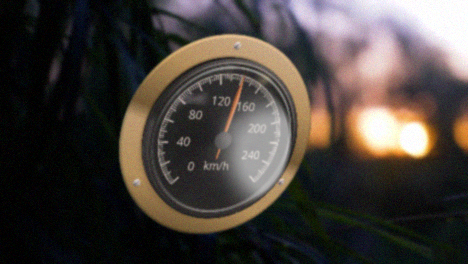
value=140 unit=km/h
